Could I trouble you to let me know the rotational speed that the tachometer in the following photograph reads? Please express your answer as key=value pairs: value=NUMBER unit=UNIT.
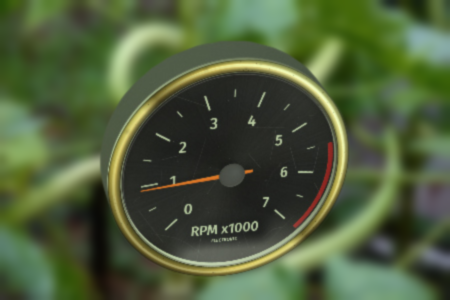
value=1000 unit=rpm
